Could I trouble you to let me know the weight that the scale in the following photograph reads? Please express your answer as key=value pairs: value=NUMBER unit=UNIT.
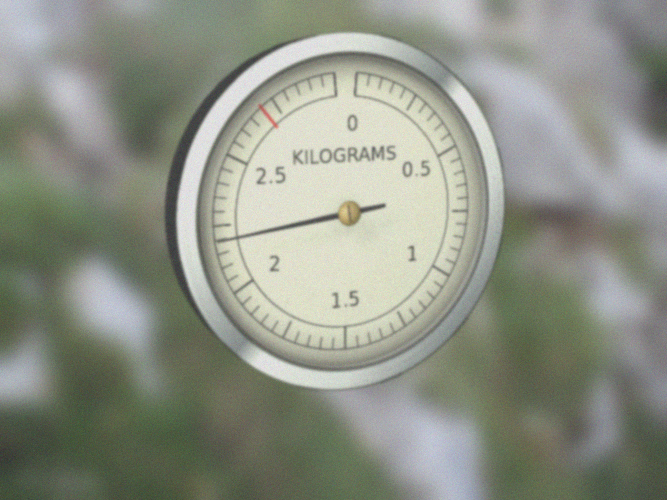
value=2.2 unit=kg
